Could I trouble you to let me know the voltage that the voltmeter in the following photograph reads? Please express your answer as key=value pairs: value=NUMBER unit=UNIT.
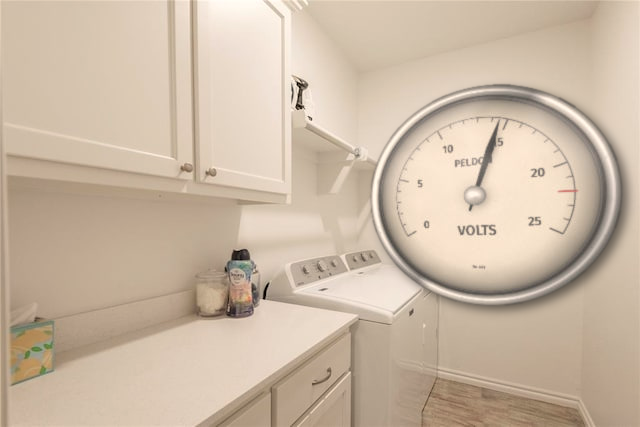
value=14.5 unit=V
